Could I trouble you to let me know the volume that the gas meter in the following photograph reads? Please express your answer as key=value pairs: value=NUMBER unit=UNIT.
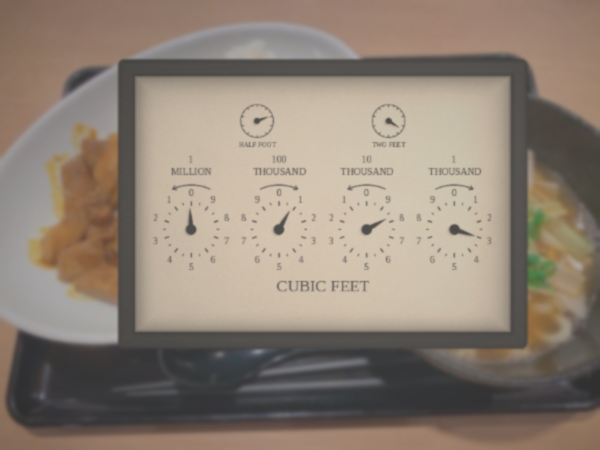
value=8300 unit=ft³
